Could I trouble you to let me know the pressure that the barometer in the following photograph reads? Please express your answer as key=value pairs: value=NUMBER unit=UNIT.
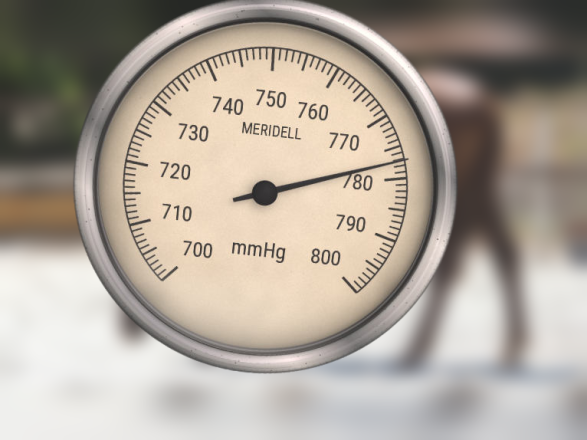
value=777 unit=mmHg
